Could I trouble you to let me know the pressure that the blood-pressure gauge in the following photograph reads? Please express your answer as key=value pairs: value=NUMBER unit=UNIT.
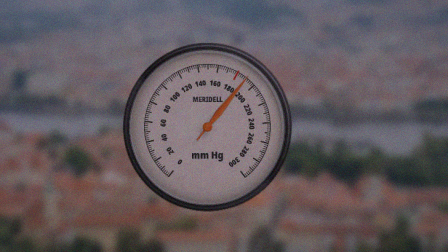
value=190 unit=mmHg
